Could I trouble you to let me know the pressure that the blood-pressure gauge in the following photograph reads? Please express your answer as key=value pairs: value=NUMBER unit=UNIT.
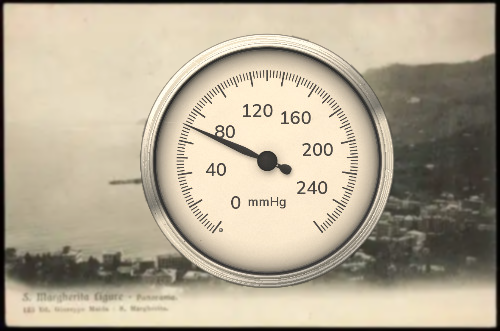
value=70 unit=mmHg
